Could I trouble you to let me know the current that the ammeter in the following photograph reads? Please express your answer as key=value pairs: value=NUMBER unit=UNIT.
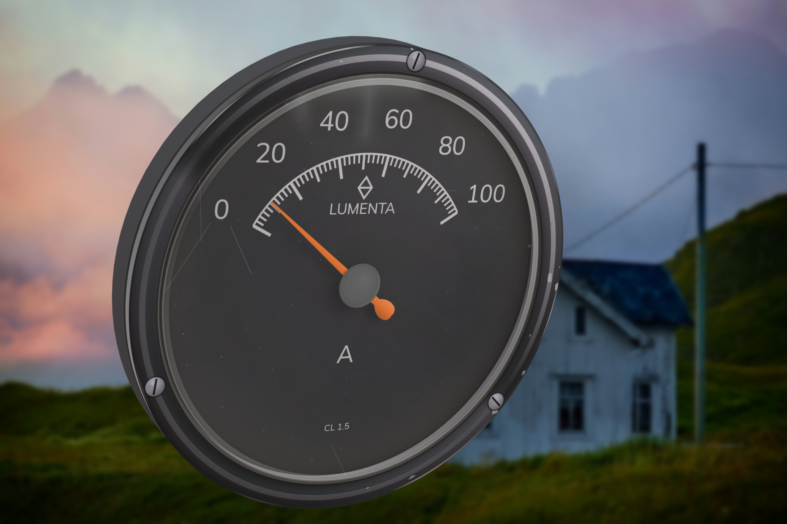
value=10 unit=A
